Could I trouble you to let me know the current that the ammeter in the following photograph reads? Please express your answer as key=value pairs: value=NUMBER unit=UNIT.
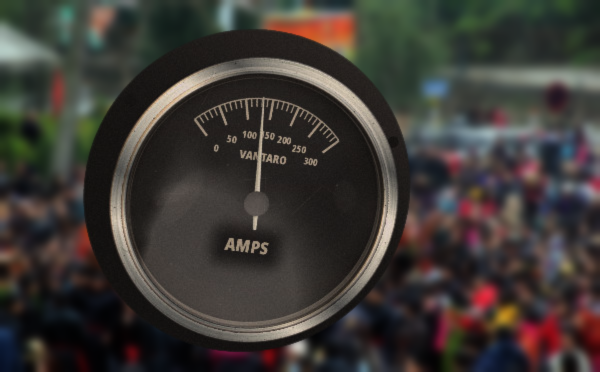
value=130 unit=A
